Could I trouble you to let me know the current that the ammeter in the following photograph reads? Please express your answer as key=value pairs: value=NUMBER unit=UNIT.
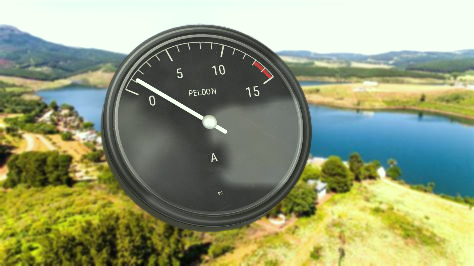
value=1 unit=A
